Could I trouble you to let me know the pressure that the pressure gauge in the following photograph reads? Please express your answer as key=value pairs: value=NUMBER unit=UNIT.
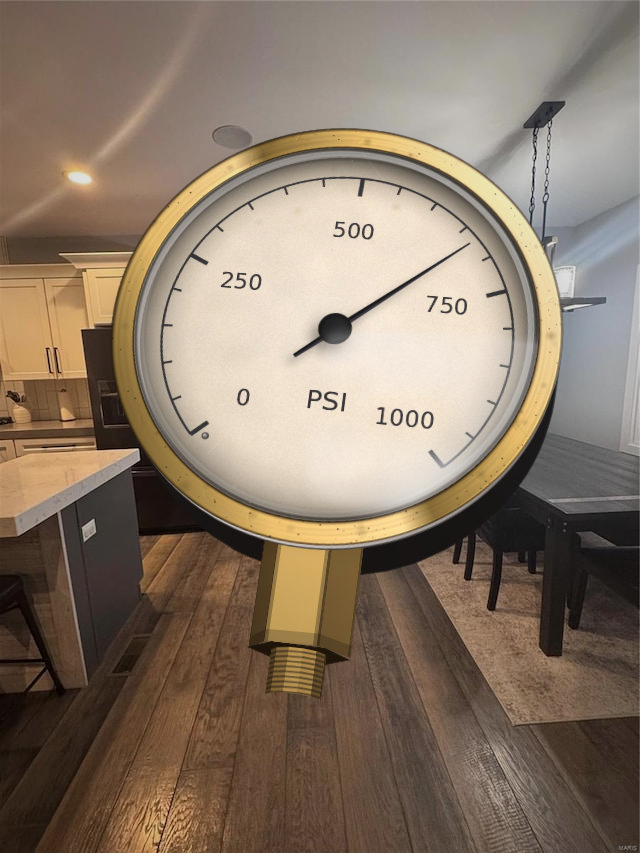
value=675 unit=psi
